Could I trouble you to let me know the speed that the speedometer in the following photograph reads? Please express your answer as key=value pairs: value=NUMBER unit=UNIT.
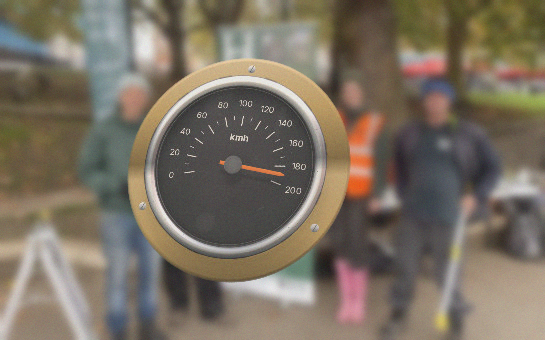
value=190 unit=km/h
